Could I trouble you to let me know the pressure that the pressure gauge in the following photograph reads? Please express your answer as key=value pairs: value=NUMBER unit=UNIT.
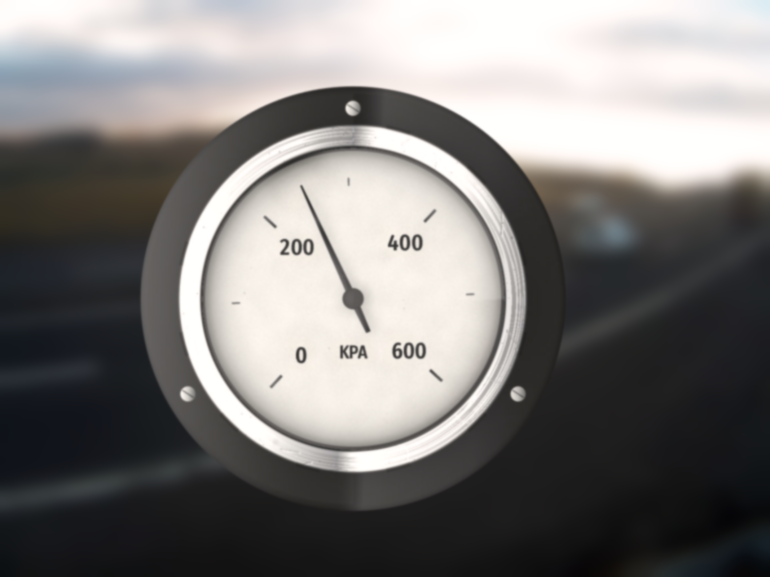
value=250 unit=kPa
